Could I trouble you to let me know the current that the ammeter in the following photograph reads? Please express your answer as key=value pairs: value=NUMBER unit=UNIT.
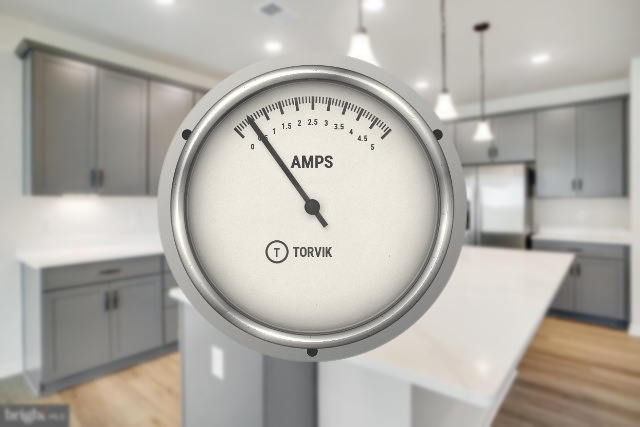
value=0.5 unit=A
